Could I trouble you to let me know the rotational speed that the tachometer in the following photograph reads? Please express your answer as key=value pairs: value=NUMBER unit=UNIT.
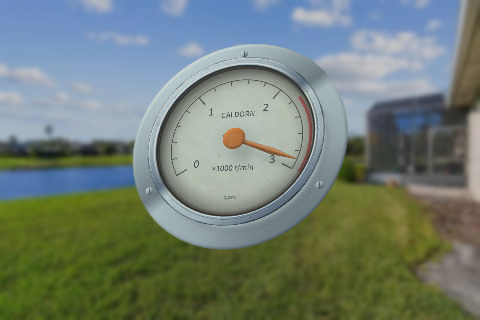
value=2900 unit=rpm
